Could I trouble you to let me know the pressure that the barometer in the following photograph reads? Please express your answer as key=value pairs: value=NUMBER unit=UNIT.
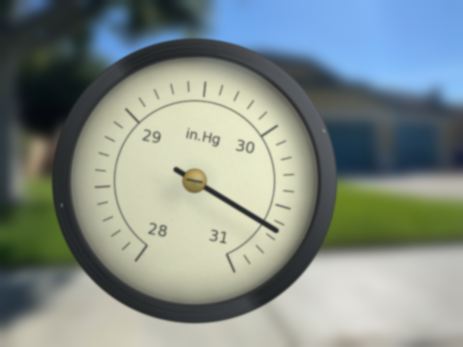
value=30.65 unit=inHg
